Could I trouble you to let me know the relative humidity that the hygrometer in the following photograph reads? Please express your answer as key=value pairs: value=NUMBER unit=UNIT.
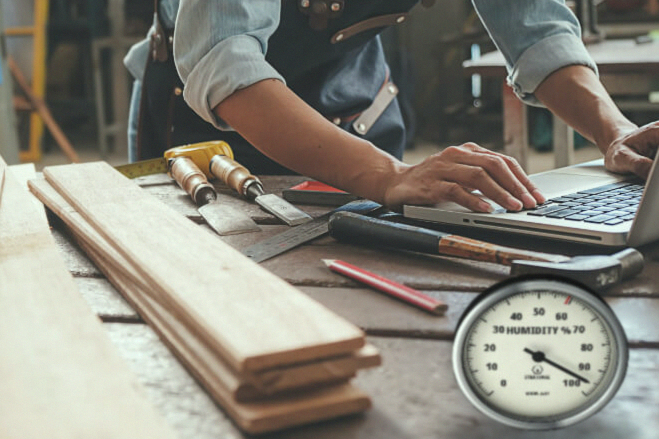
value=95 unit=%
